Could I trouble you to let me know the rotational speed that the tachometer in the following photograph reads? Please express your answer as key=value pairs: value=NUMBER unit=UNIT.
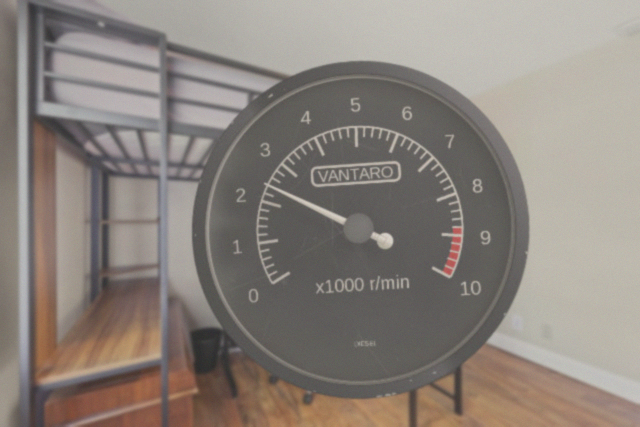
value=2400 unit=rpm
